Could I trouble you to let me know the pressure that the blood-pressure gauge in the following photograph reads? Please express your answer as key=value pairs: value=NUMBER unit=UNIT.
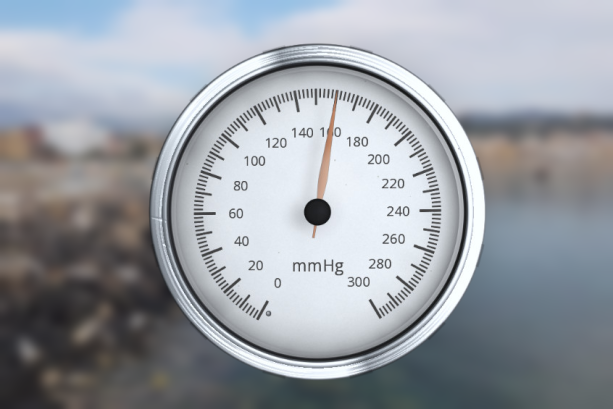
value=160 unit=mmHg
